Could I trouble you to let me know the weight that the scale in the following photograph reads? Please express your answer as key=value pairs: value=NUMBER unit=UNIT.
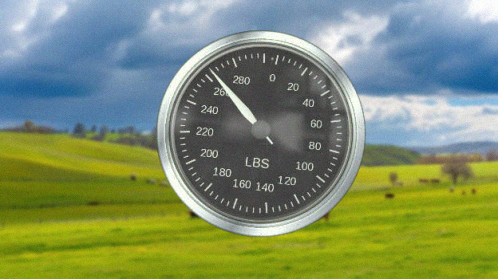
value=264 unit=lb
